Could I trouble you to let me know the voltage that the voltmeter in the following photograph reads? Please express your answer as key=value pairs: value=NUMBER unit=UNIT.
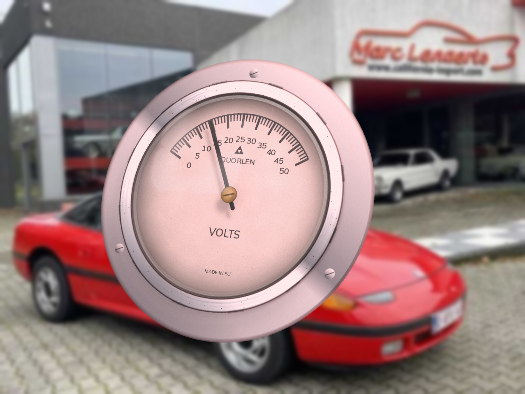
value=15 unit=V
